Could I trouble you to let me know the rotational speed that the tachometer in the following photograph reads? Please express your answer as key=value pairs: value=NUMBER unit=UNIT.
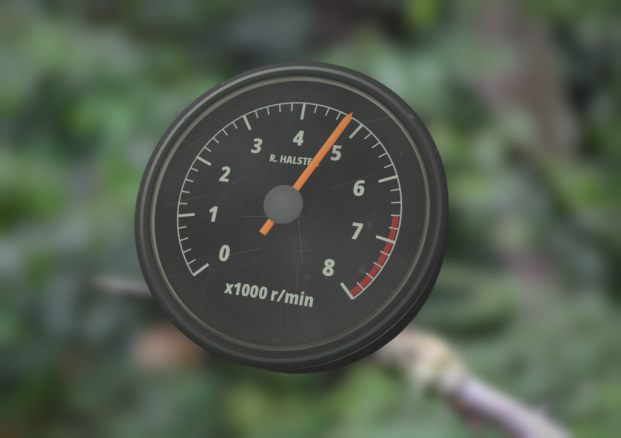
value=4800 unit=rpm
